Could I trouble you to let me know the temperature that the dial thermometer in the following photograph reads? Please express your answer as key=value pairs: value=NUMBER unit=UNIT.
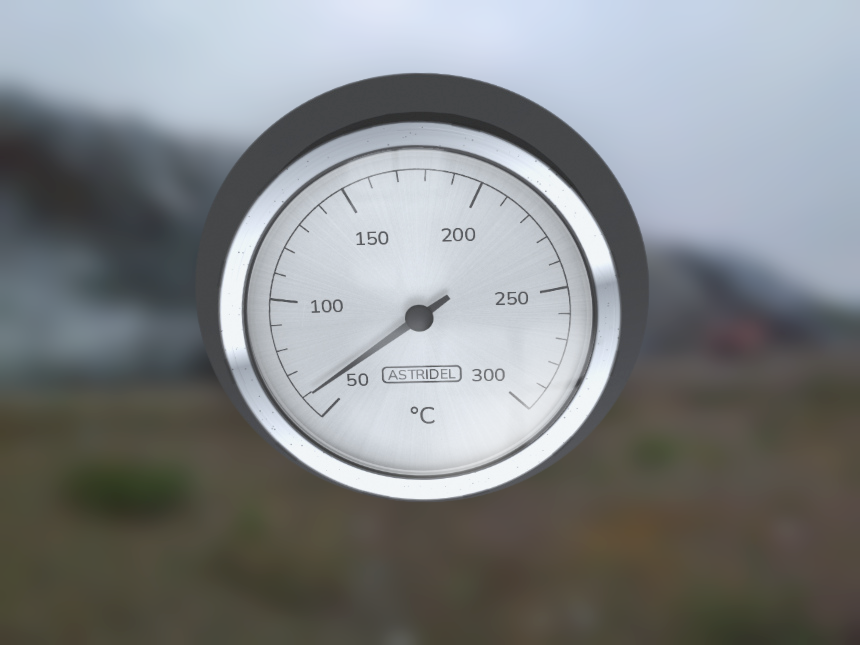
value=60 unit=°C
